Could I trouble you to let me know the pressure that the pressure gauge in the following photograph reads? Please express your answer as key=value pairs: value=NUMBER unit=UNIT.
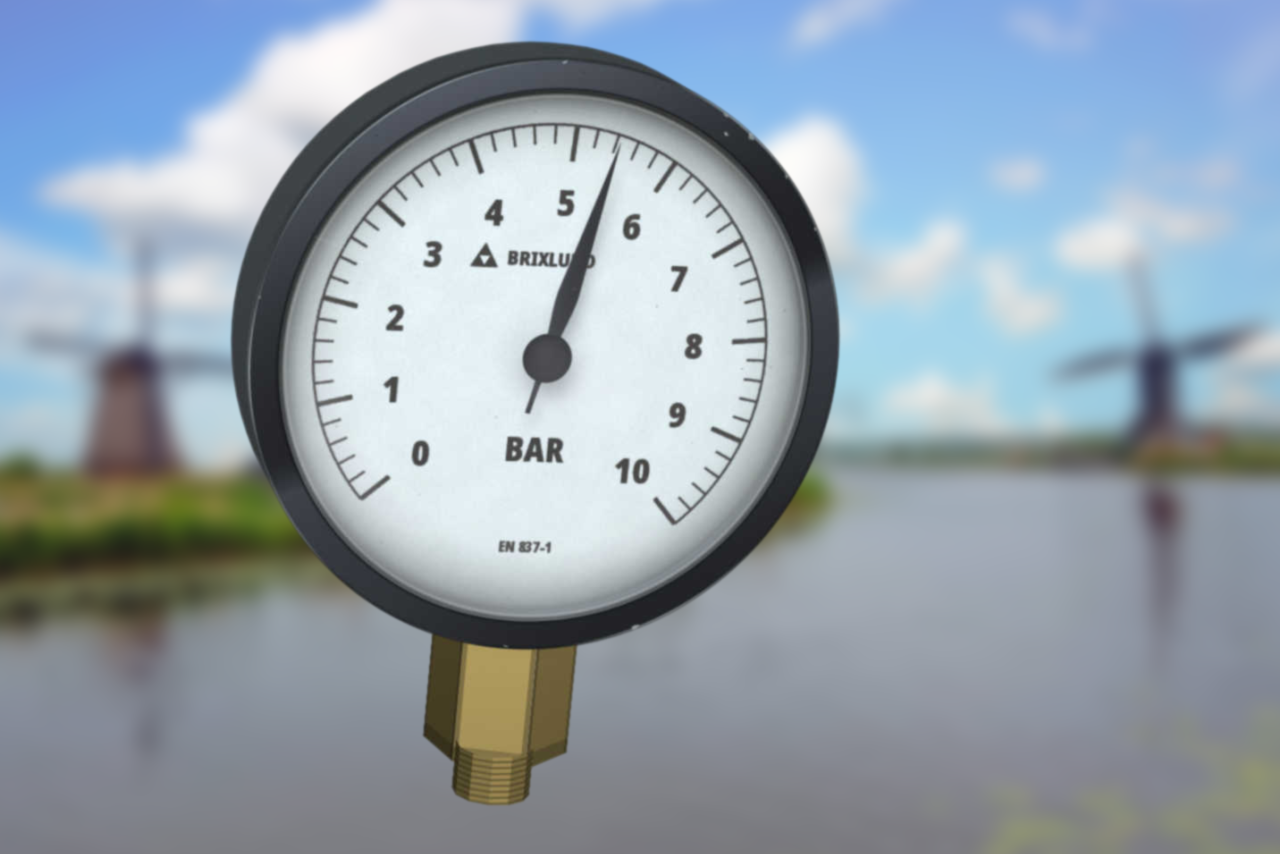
value=5.4 unit=bar
